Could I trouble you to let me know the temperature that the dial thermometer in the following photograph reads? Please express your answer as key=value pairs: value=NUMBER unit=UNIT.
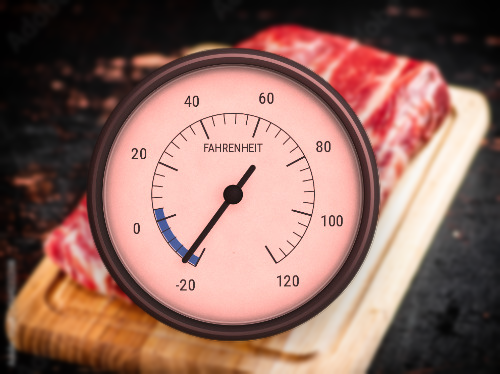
value=-16 unit=°F
